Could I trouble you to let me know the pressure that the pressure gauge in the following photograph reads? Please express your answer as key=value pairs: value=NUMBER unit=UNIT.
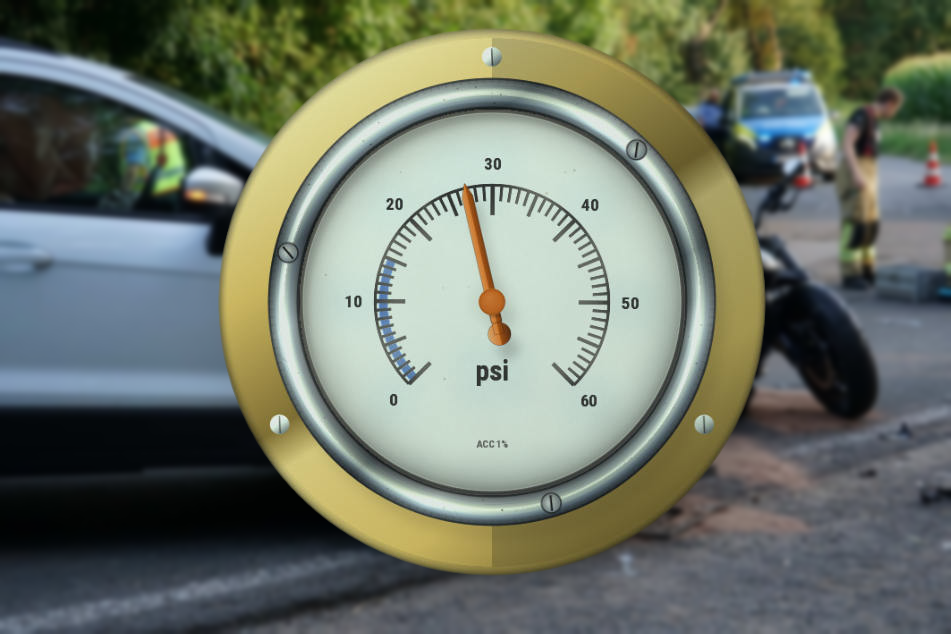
value=27 unit=psi
